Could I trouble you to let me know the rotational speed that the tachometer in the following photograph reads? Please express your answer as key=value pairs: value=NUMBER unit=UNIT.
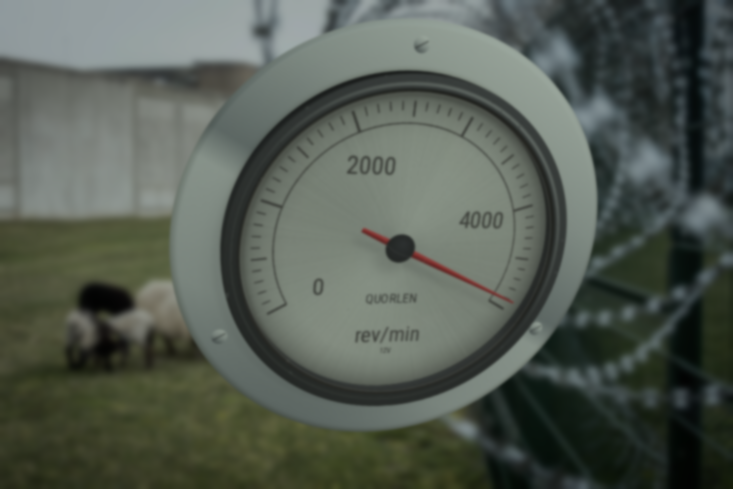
value=4900 unit=rpm
